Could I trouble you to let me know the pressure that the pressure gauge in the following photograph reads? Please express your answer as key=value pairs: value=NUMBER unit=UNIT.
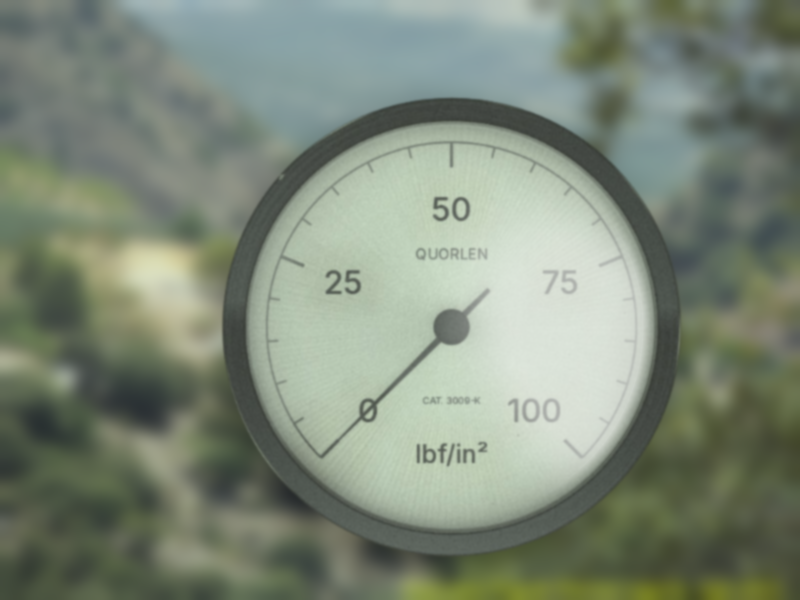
value=0 unit=psi
